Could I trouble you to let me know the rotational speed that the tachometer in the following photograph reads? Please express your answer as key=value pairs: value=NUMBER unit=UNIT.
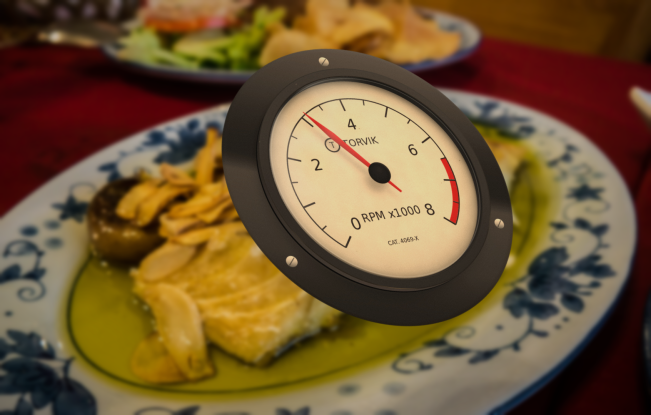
value=3000 unit=rpm
